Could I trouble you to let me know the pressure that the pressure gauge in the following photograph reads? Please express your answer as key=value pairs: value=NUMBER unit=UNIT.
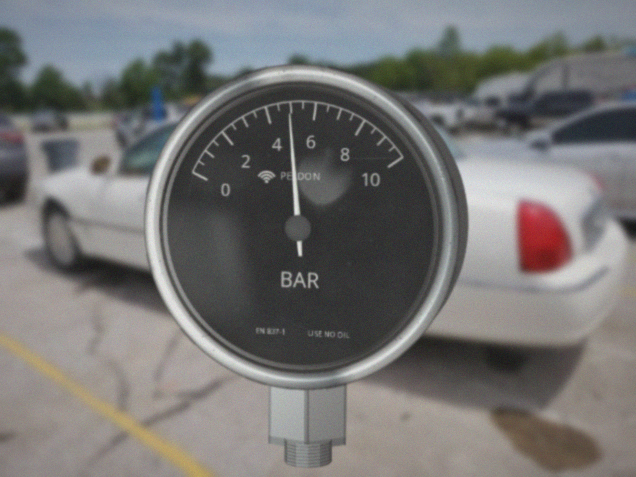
value=5 unit=bar
